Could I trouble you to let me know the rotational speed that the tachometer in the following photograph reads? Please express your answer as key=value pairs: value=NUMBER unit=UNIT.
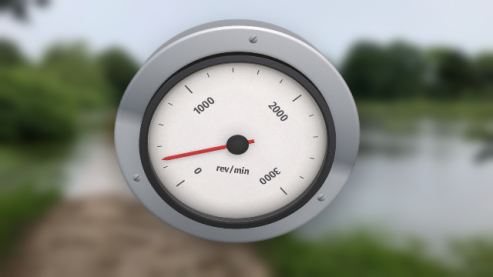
value=300 unit=rpm
